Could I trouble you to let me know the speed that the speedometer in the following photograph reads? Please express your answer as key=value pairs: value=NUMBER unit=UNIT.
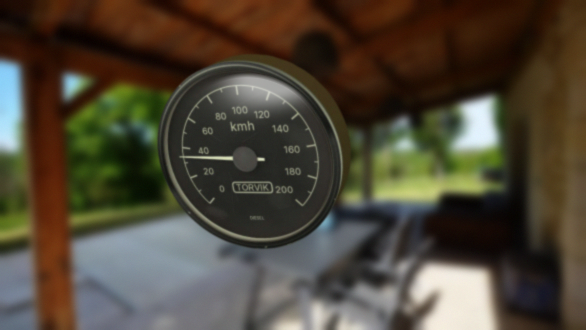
value=35 unit=km/h
